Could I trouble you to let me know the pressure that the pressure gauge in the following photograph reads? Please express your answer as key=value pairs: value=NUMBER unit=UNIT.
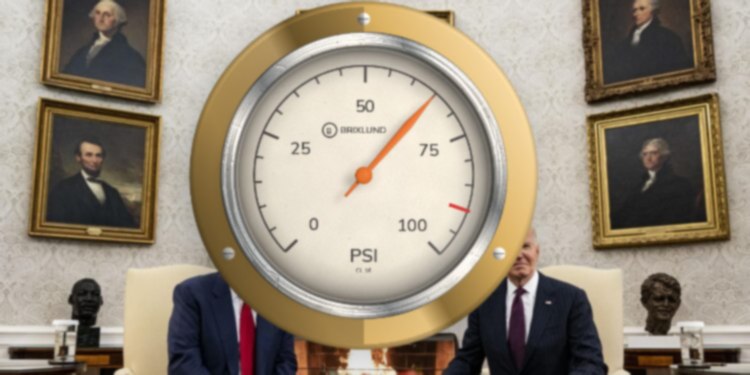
value=65 unit=psi
